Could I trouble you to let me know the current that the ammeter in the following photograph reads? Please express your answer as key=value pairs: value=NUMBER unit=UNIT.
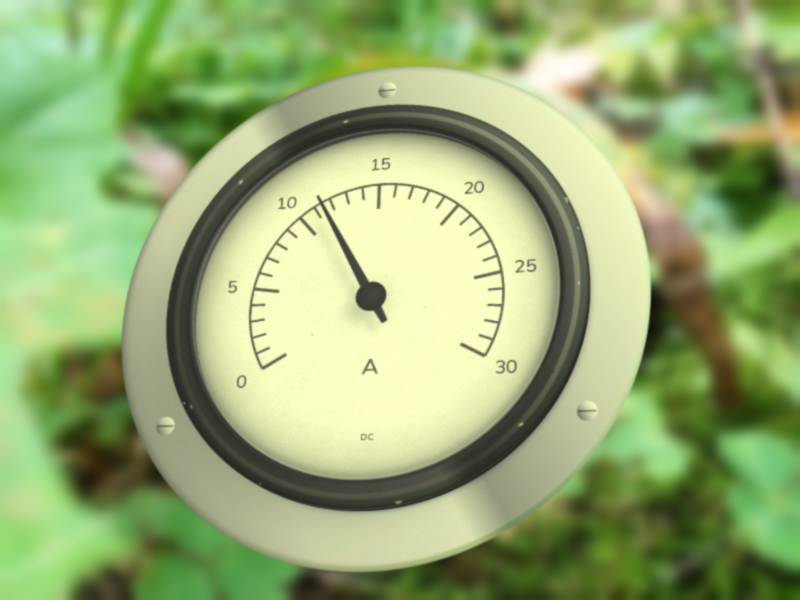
value=11.5 unit=A
